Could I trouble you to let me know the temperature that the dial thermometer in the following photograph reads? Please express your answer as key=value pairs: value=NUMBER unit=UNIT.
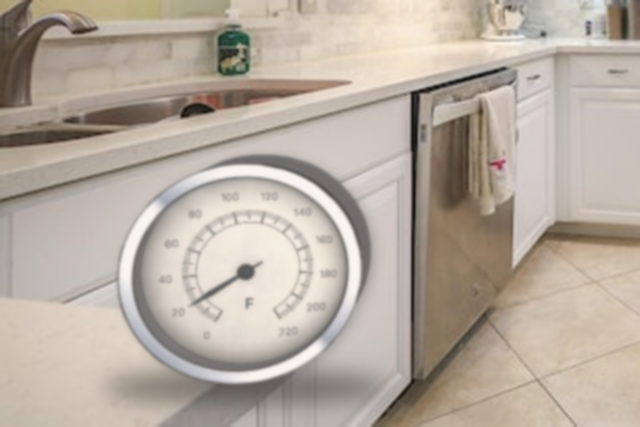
value=20 unit=°F
